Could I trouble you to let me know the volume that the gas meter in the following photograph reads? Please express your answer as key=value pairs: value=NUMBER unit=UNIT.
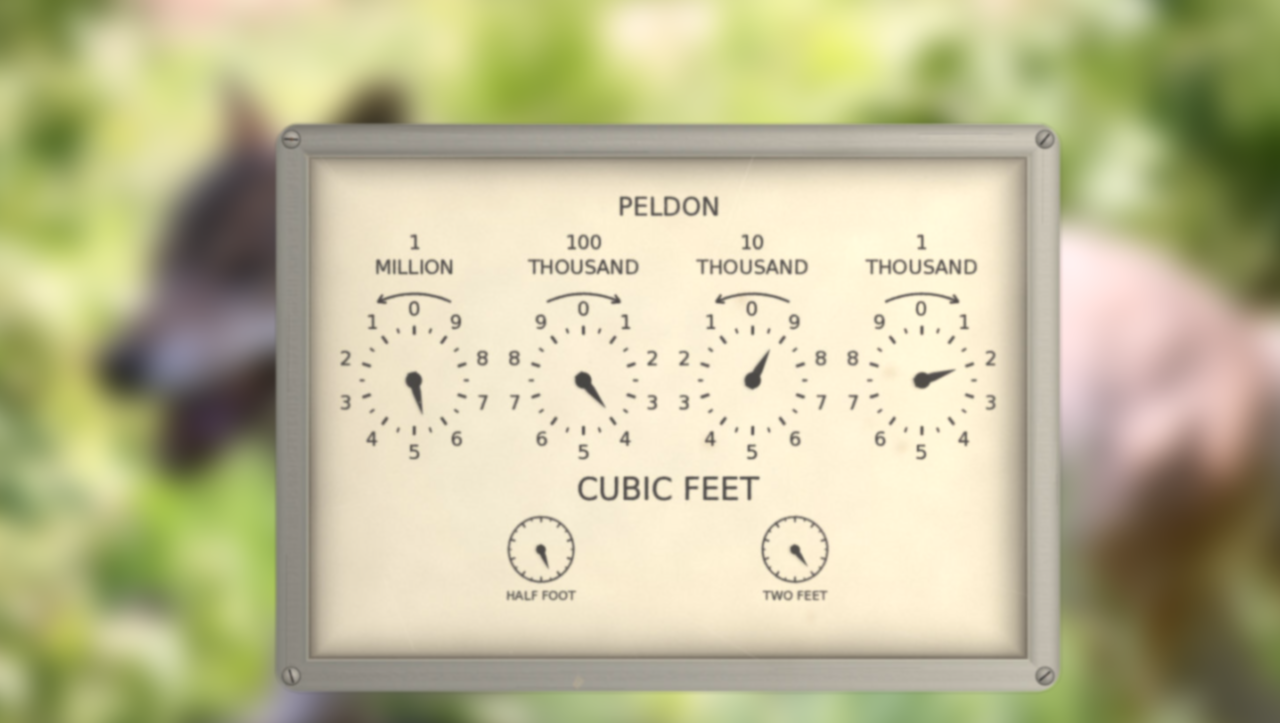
value=539200 unit=ft³
